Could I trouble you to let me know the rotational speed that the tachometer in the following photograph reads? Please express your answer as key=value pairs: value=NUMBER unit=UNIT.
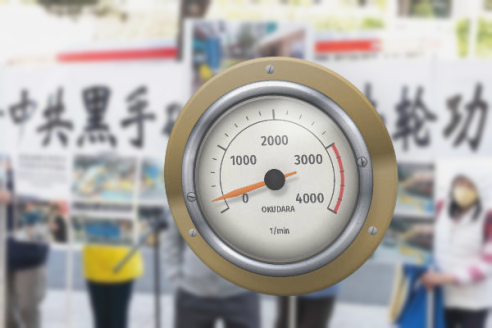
value=200 unit=rpm
